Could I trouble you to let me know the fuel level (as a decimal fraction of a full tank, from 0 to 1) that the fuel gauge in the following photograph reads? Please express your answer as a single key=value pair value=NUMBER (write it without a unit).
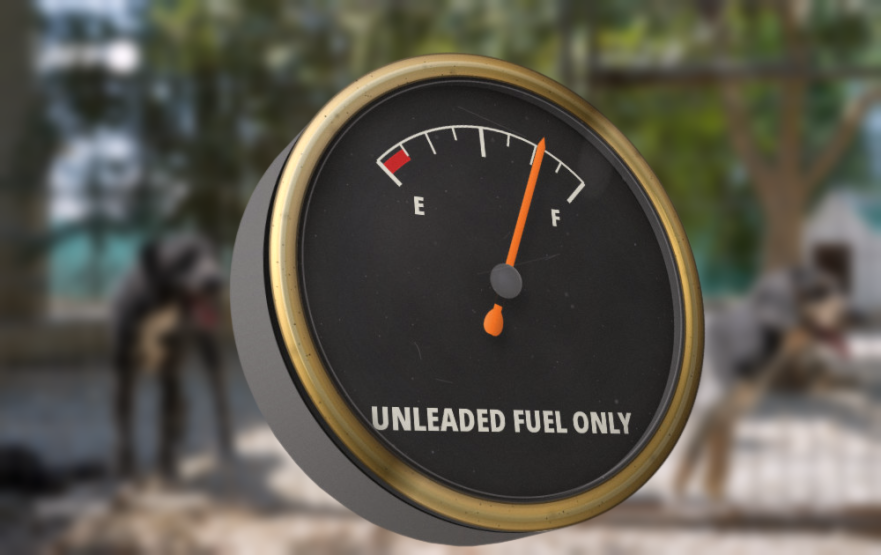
value=0.75
